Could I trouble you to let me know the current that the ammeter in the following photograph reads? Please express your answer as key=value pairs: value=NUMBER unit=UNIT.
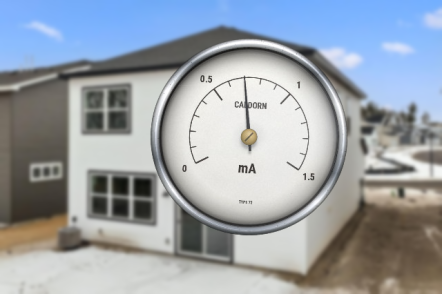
value=0.7 unit=mA
